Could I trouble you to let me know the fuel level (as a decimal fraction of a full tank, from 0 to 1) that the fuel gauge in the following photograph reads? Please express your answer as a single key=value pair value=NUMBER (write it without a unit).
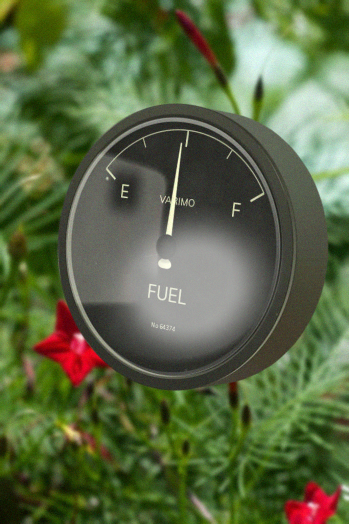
value=0.5
